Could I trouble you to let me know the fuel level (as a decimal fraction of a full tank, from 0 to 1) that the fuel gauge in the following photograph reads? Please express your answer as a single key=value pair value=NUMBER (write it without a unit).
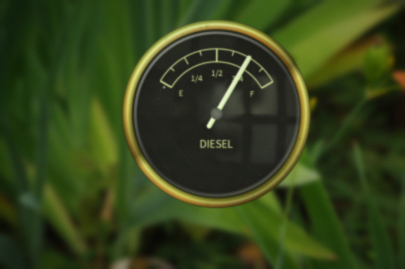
value=0.75
